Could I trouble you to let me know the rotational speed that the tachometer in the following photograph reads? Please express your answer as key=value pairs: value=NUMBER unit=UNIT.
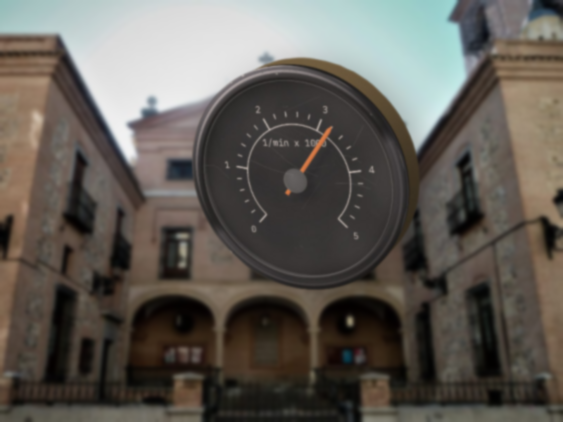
value=3200 unit=rpm
